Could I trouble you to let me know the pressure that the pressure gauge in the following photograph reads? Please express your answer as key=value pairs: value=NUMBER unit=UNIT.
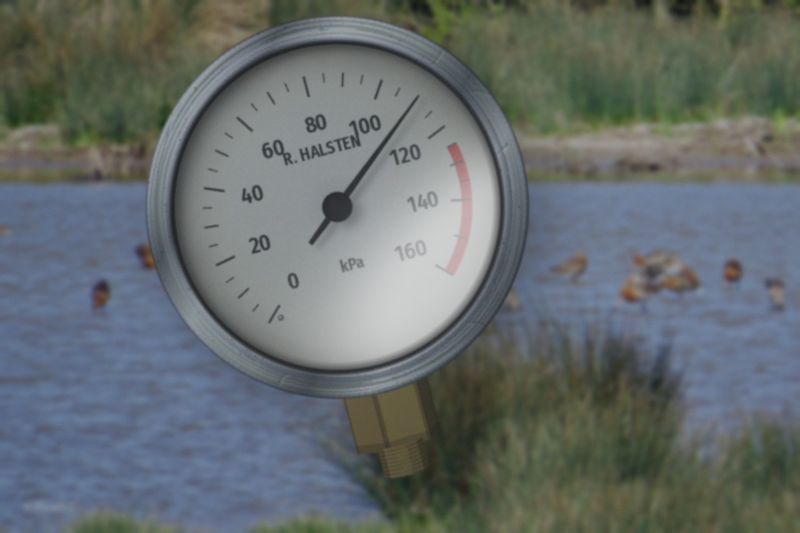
value=110 unit=kPa
